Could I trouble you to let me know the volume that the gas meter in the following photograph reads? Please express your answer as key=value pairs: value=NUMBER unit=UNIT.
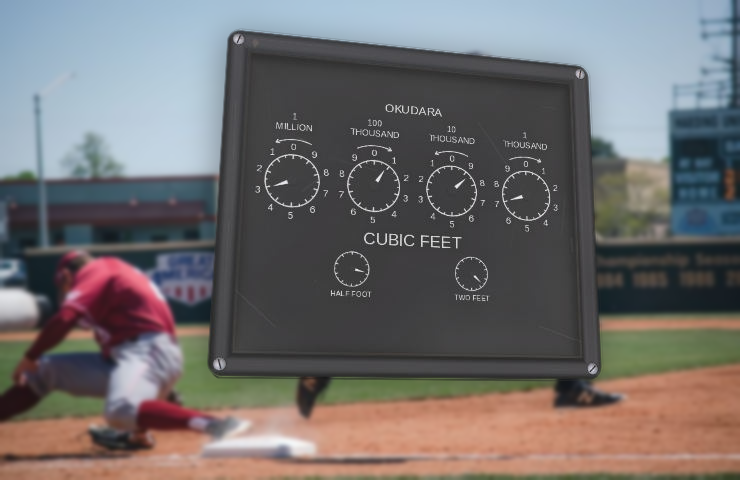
value=308700 unit=ft³
